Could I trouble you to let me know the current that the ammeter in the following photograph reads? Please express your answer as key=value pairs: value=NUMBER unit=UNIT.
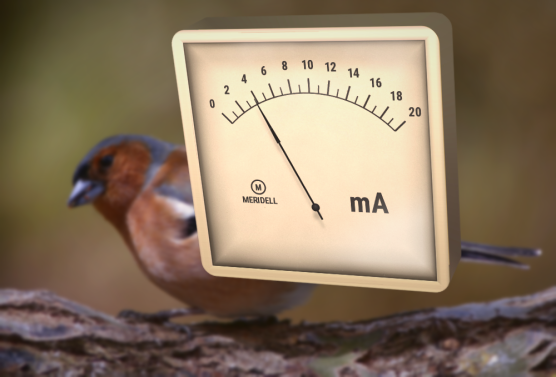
value=4 unit=mA
